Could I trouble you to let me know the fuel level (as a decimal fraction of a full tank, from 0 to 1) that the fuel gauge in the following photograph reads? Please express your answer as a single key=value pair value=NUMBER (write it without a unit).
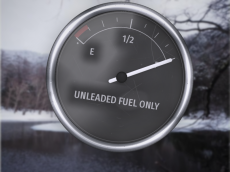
value=1
